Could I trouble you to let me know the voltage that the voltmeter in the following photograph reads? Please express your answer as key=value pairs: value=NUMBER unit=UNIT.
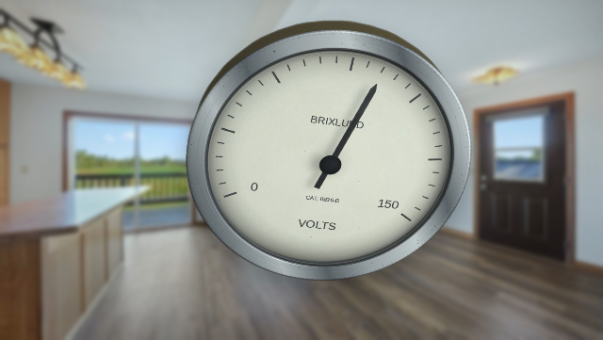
value=85 unit=V
